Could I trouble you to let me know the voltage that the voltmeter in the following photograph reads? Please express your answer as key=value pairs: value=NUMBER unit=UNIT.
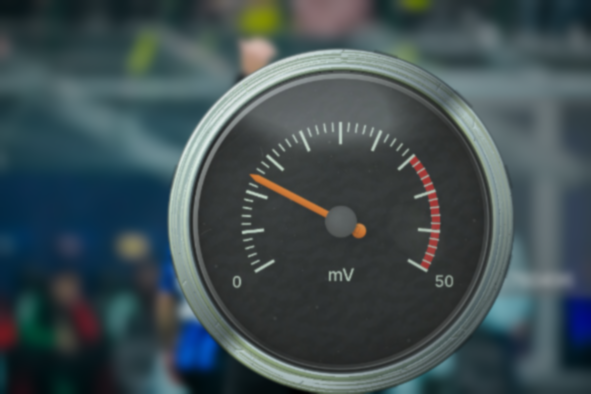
value=12 unit=mV
